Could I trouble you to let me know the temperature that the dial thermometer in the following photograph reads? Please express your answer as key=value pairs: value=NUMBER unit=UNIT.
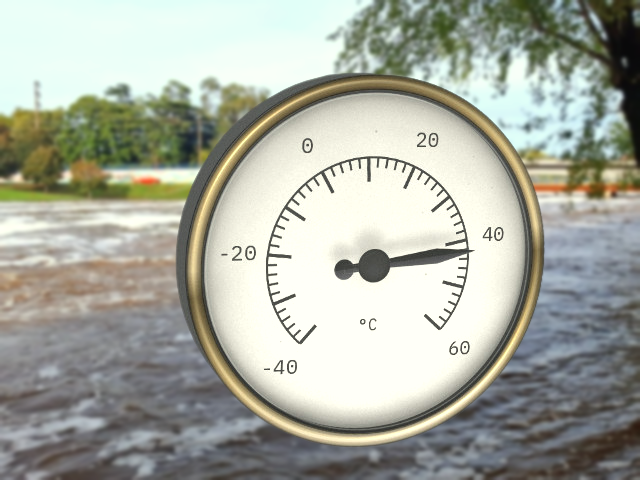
value=42 unit=°C
